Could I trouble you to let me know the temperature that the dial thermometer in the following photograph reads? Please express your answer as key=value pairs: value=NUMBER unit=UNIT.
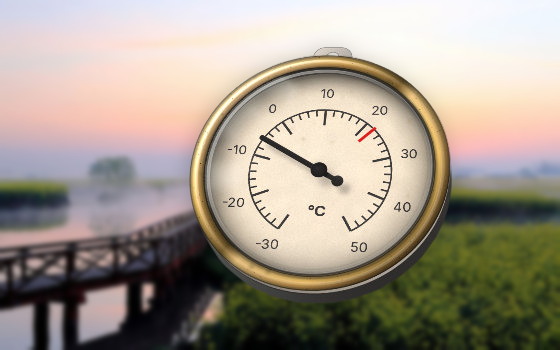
value=-6 unit=°C
